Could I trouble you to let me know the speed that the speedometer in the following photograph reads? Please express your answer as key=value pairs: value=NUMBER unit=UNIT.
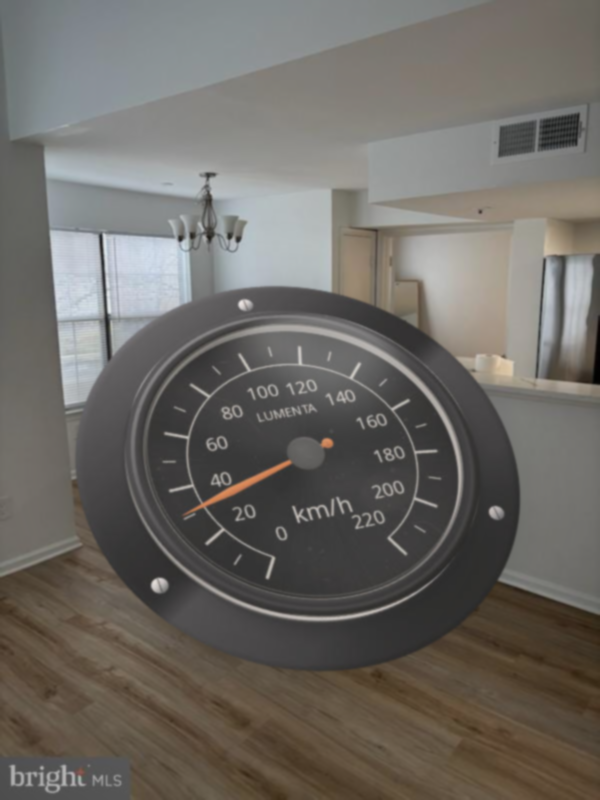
value=30 unit=km/h
